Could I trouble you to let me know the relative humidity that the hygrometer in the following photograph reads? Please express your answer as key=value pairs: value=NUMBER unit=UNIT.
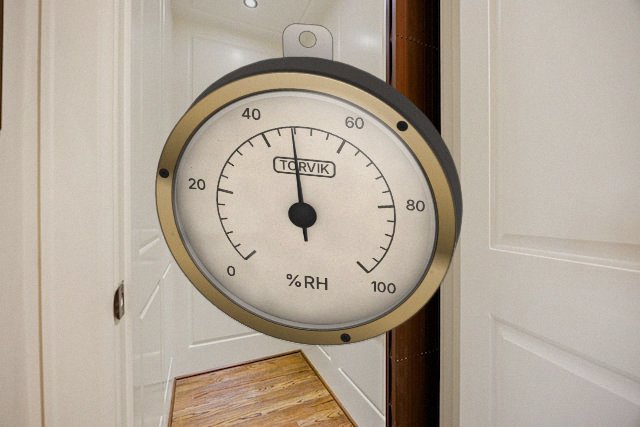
value=48 unit=%
